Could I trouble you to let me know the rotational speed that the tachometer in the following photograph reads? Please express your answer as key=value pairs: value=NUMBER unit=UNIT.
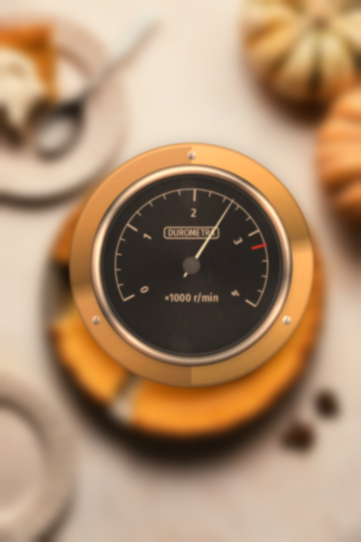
value=2500 unit=rpm
